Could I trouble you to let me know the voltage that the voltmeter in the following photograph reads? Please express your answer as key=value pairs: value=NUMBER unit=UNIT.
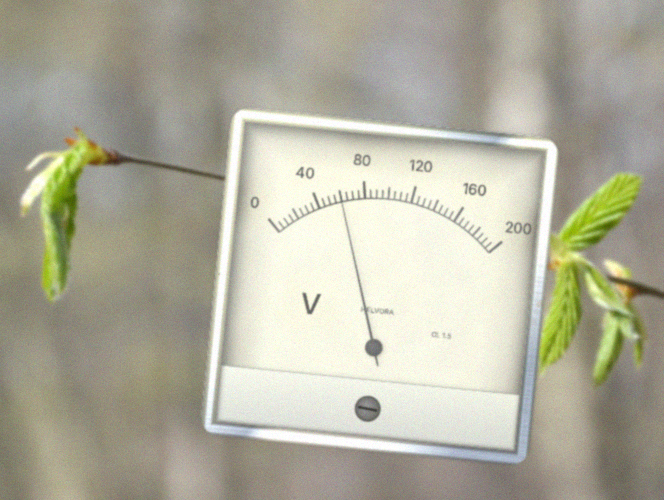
value=60 unit=V
